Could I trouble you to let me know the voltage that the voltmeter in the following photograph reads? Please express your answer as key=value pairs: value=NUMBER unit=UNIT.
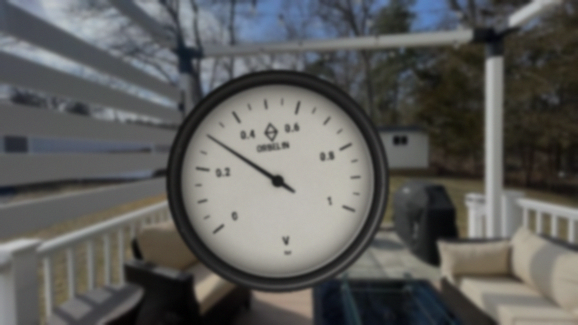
value=0.3 unit=V
